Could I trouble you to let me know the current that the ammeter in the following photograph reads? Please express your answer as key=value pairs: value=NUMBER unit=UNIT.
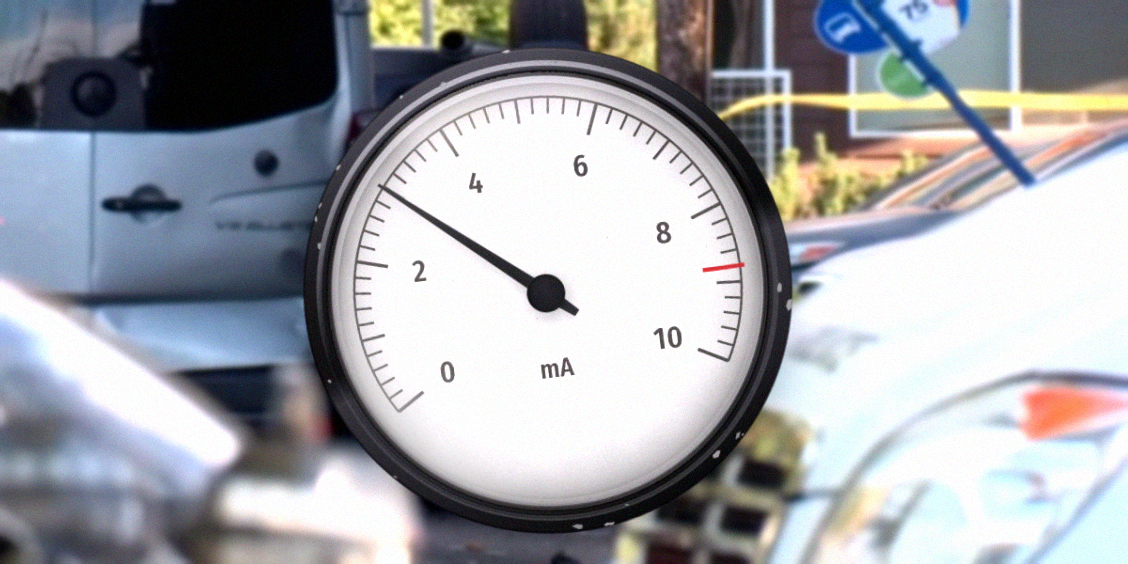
value=3 unit=mA
